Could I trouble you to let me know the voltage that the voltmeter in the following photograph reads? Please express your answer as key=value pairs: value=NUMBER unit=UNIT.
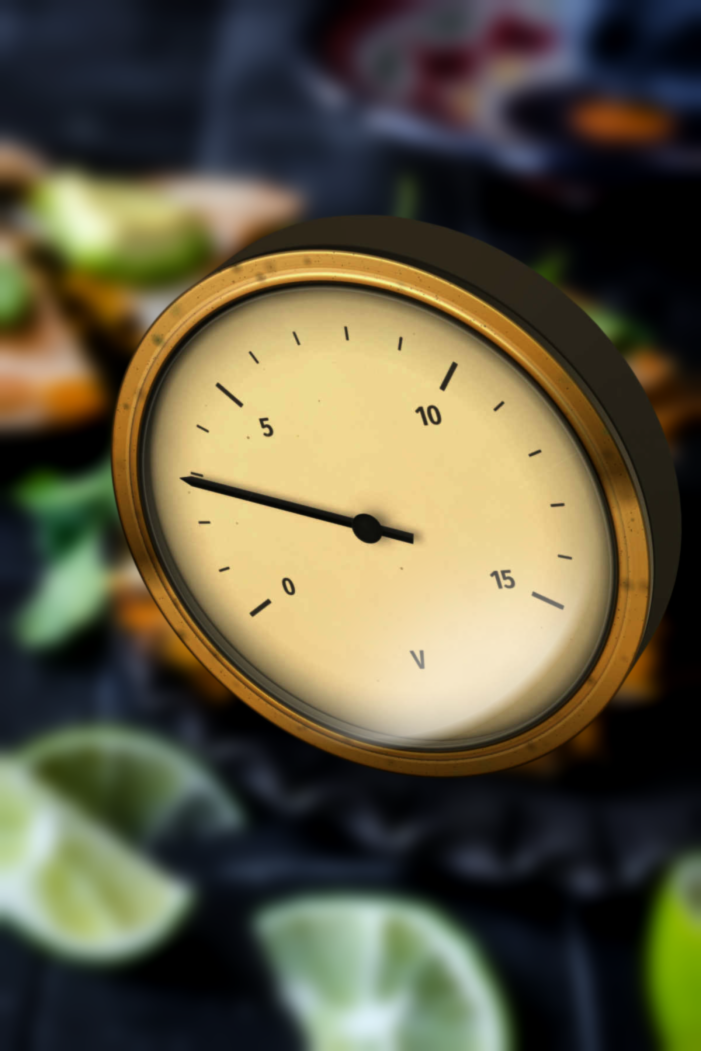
value=3 unit=V
